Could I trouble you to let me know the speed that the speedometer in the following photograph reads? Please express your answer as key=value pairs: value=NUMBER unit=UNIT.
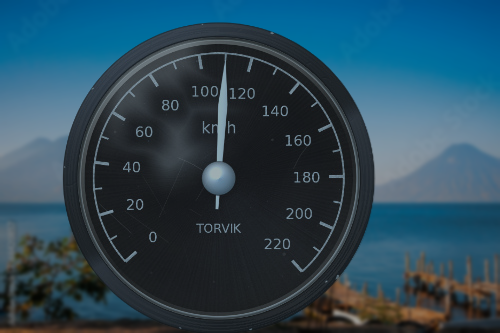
value=110 unit=km/h
